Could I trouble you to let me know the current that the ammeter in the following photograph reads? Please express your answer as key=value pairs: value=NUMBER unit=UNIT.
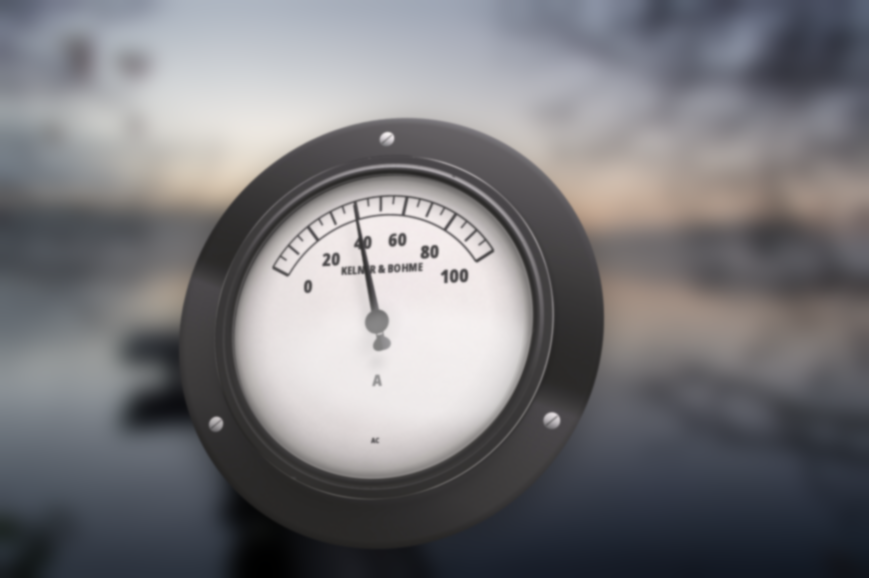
value=40 unit=A
